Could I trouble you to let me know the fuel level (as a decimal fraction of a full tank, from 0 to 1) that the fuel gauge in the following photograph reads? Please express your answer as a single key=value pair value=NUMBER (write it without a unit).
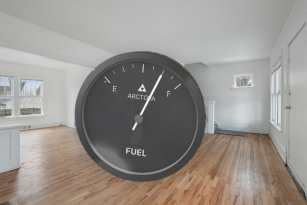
value=0.75
